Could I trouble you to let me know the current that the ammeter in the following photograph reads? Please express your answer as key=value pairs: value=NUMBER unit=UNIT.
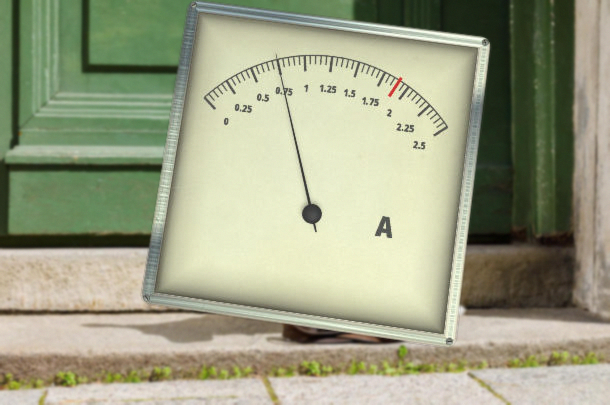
value=0.75 unit=A
